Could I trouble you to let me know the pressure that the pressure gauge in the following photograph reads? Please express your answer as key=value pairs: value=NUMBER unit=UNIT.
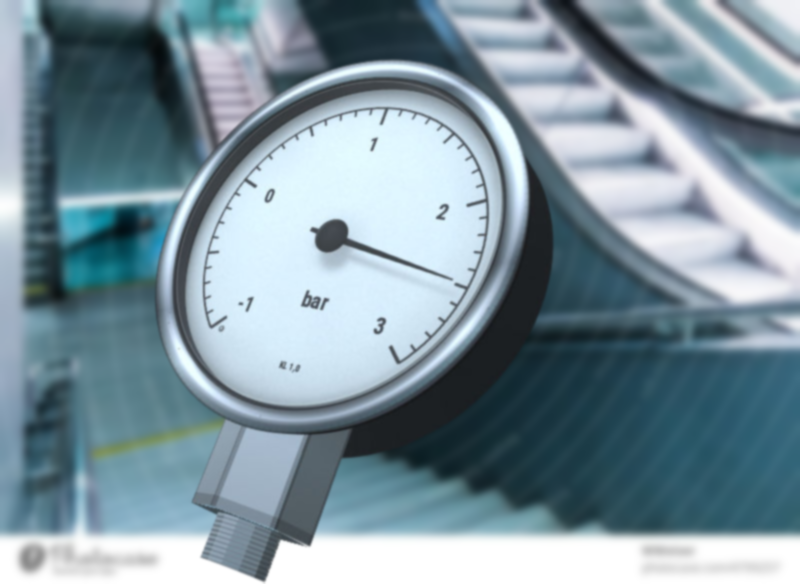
value=2.5 unit=bar
